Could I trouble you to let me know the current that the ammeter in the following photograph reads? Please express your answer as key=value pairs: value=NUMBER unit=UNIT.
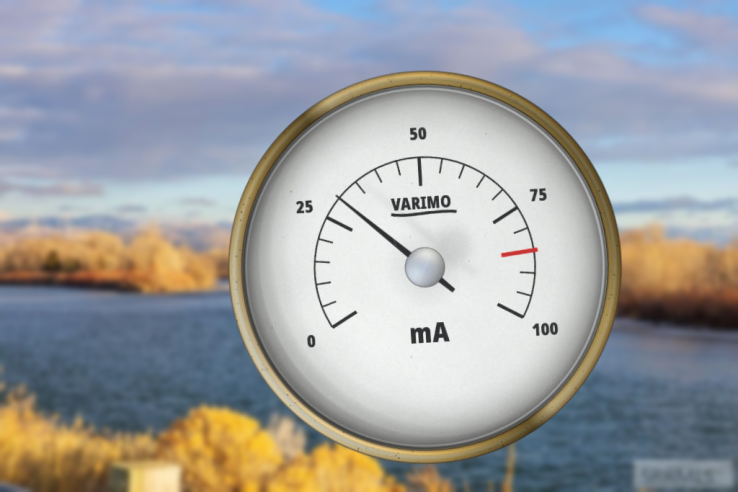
value=30 unit=mA
